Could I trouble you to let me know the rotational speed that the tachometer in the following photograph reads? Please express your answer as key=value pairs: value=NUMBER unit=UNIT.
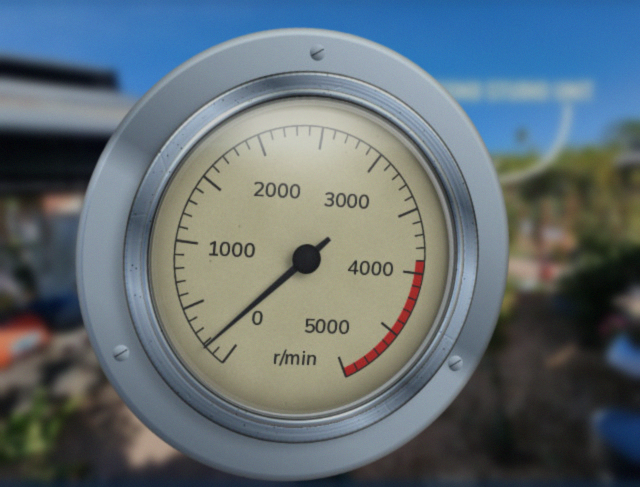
value=200 unit=rpm
